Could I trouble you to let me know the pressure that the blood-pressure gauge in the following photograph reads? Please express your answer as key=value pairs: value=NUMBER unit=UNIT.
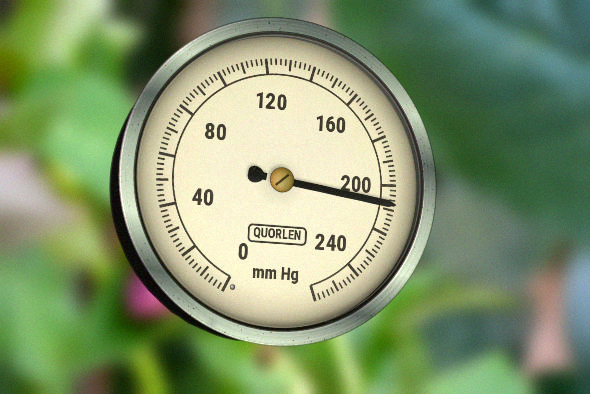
value=208 unit=mmHg
